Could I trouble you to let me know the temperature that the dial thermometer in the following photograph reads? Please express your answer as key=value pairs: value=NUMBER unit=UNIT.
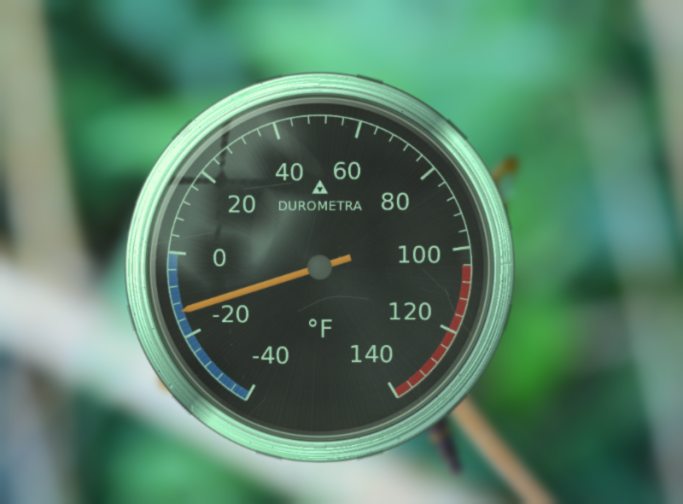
value=-14 unit=°F
